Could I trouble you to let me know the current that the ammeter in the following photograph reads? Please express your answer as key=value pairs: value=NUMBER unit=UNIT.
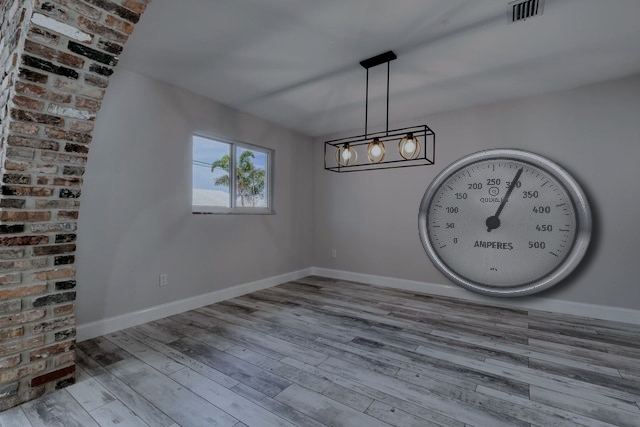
value=300 unit=A
